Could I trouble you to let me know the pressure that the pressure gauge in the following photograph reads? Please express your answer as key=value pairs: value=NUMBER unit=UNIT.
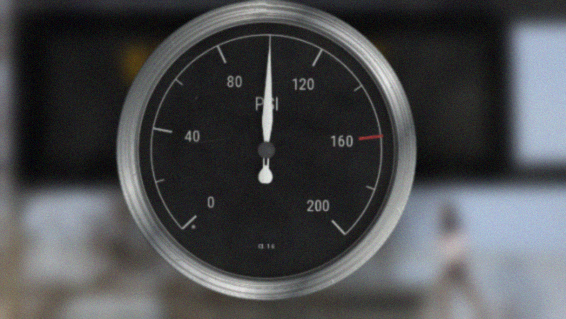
value=100 unit=psi
